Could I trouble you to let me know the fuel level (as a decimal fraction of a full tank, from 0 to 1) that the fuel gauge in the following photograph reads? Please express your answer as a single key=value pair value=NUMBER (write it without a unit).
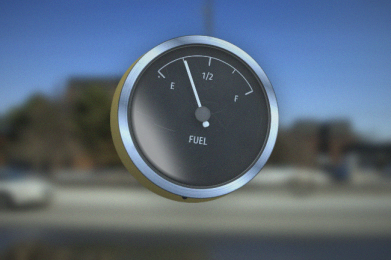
value=0.25
